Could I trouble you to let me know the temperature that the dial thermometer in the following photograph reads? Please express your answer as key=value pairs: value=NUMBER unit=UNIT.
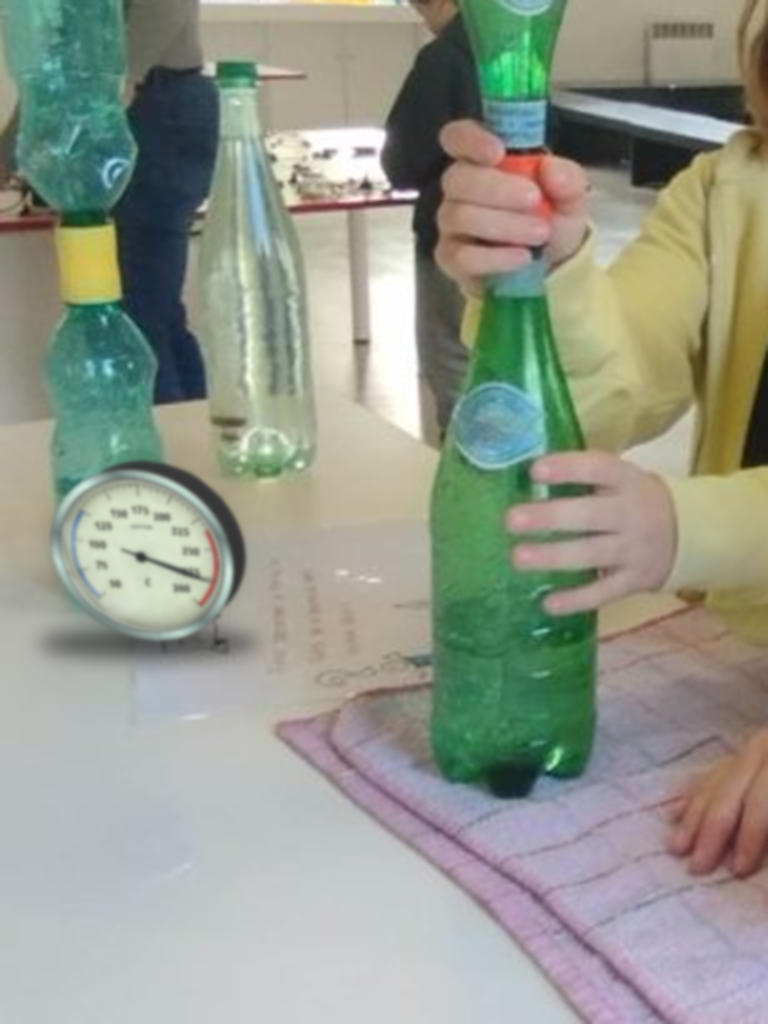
value=275 unit=°C
